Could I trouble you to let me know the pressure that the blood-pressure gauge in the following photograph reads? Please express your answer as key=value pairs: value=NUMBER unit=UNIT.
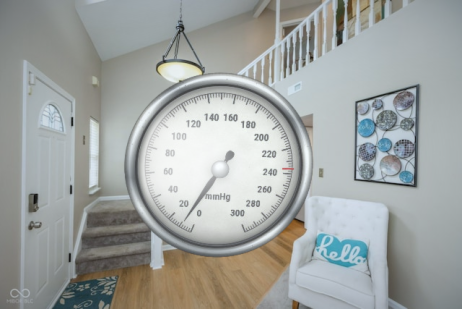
value=10 unit=mmHg
